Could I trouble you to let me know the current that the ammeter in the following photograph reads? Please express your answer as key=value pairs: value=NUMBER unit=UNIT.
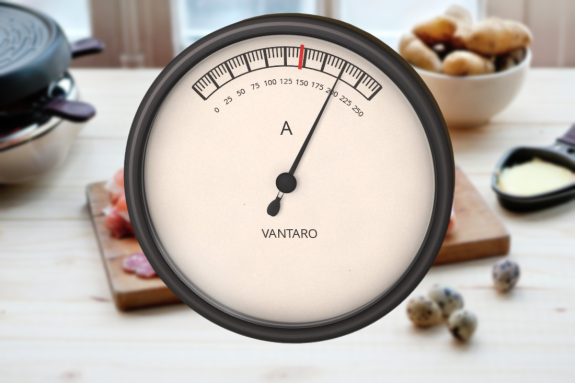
value=200 unit=A
